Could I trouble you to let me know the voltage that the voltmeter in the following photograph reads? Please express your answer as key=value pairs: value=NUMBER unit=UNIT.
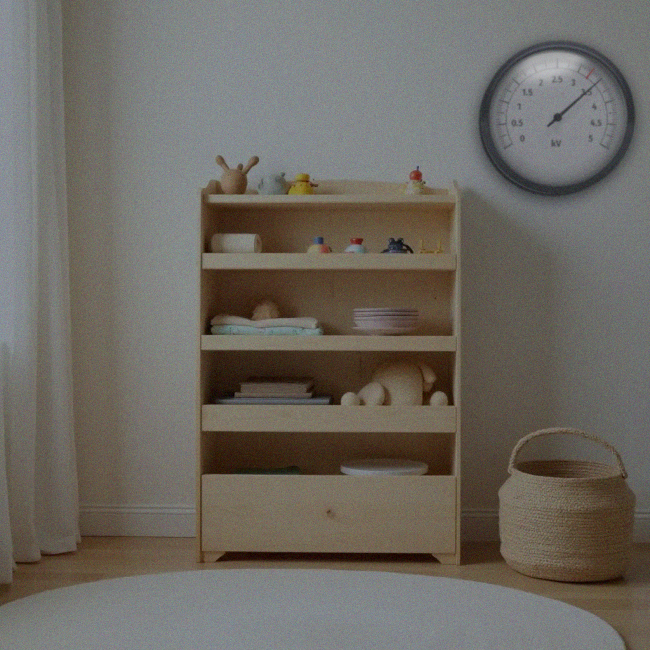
value=3.5 unit=kV
